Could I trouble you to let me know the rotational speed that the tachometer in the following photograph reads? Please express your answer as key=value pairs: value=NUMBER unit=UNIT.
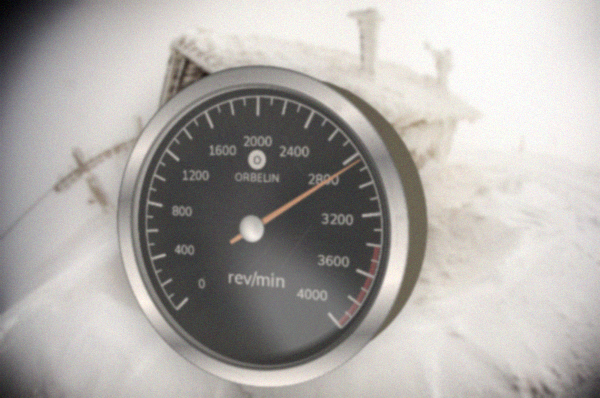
value=2850 unit=rpm
